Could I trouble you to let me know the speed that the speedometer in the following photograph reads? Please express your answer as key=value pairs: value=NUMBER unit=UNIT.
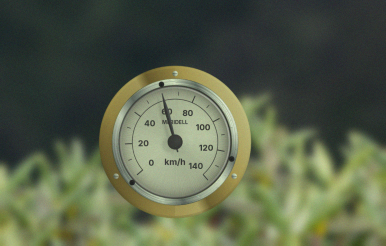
value=60 unit=km/h
